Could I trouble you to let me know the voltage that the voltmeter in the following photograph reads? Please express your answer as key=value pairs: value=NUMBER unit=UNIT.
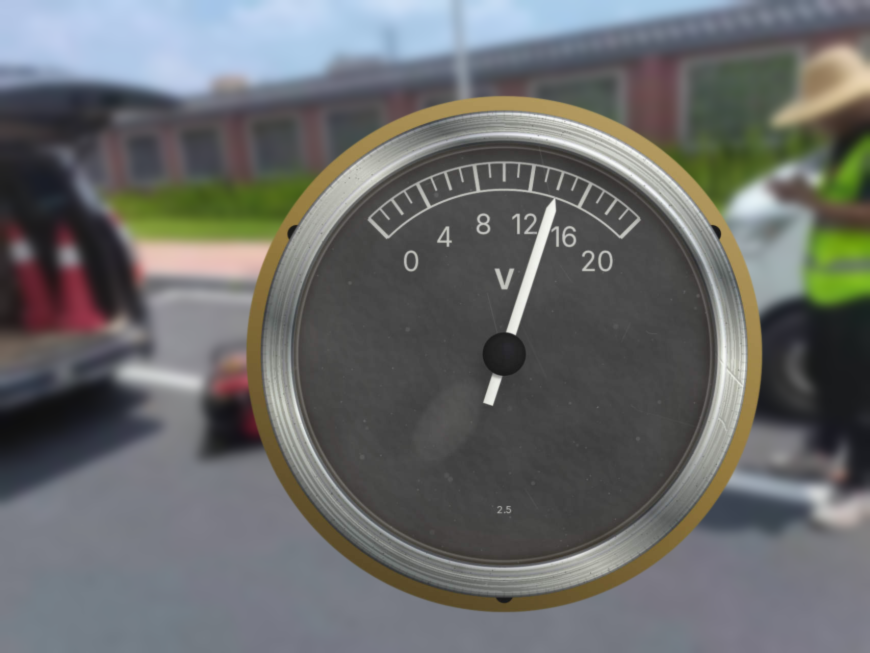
value=14 unit=V
